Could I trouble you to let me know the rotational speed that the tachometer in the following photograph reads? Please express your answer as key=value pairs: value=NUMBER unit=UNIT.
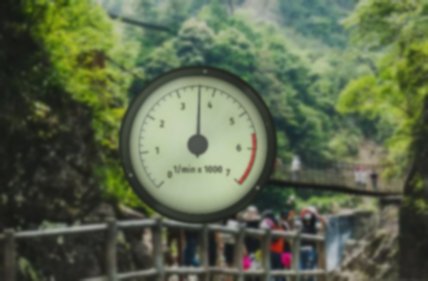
value=3600 unit=rpm
